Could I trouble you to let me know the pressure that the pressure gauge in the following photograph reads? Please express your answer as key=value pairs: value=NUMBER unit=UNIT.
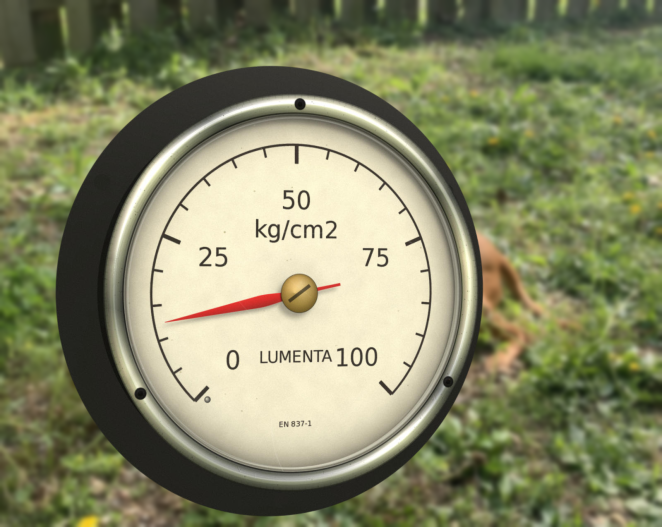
value=12.5 unit=kg/cm²
